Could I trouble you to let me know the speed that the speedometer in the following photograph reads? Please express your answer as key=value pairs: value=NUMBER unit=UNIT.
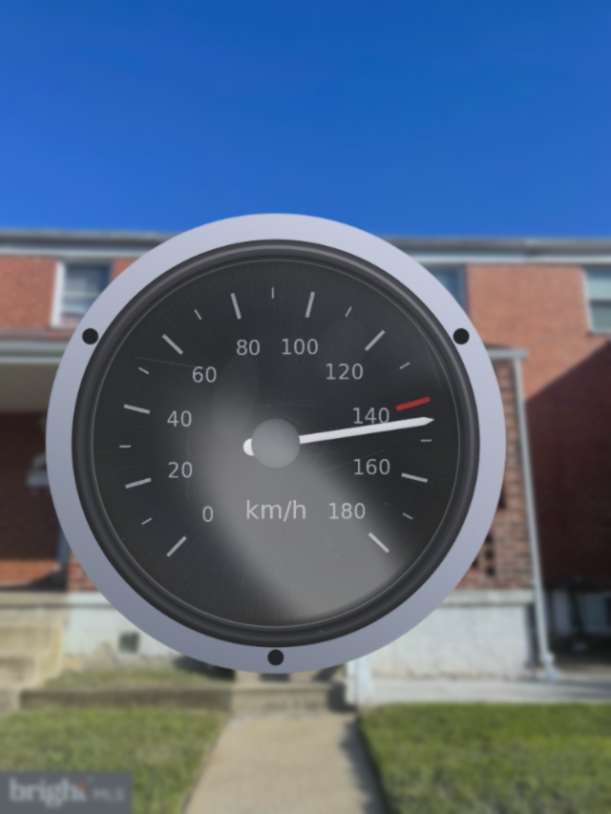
value=145 unit=km/h
